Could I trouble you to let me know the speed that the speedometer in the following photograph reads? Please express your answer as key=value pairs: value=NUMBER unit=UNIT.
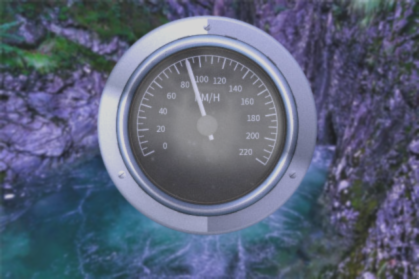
value=90 unit=km/h
